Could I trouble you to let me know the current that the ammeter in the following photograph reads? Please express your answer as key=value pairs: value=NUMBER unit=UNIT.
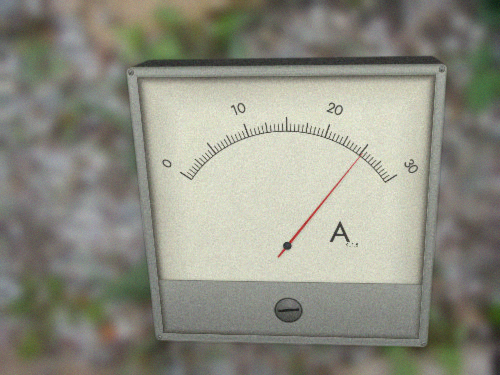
value=25 unit=A
